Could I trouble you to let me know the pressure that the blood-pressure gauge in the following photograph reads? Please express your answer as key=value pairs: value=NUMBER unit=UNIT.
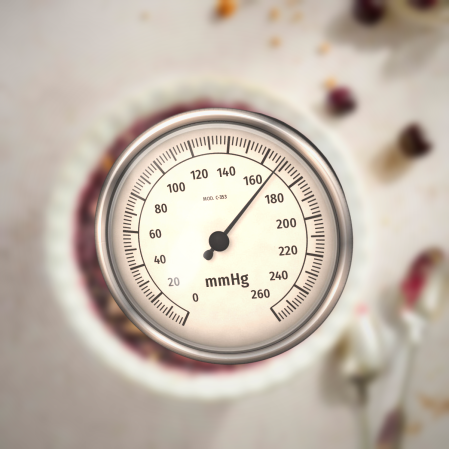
value=168 unit=mmHg
